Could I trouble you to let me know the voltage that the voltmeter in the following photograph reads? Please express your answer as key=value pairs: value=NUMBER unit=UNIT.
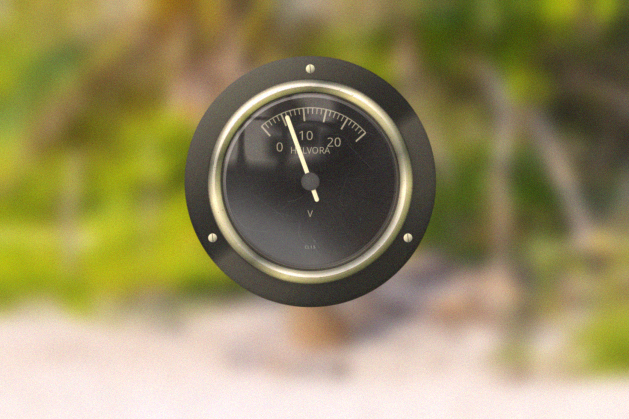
value=6 unit=V
